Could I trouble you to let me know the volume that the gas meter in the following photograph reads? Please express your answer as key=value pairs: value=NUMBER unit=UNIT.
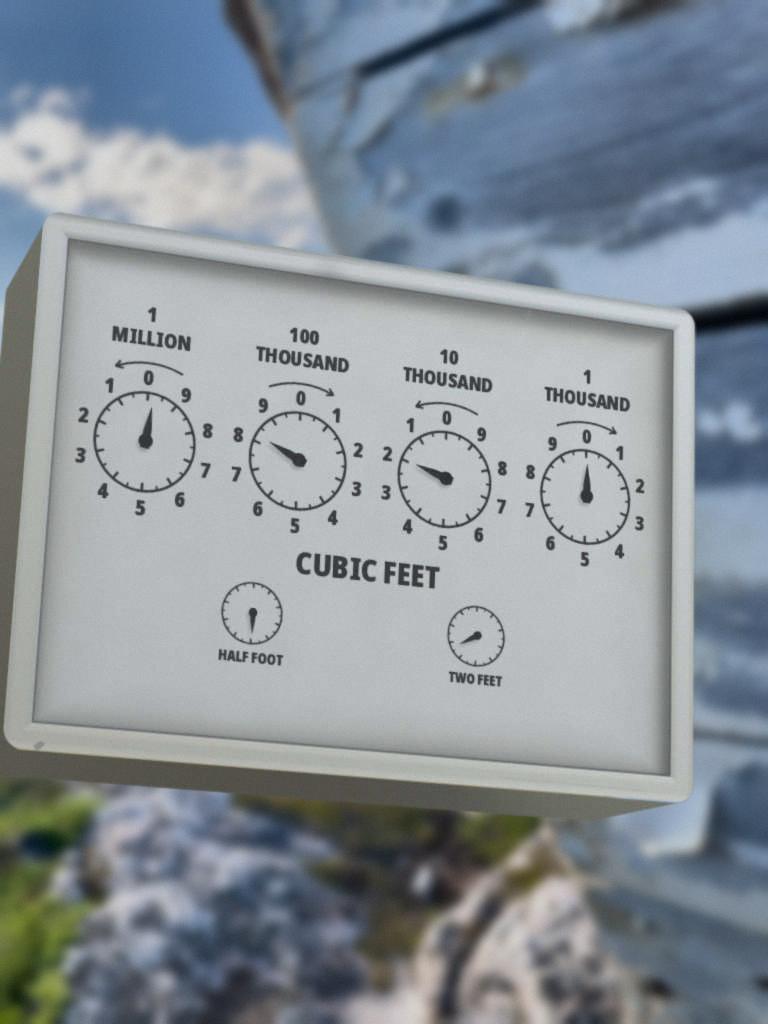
value=982000 unit=ft³
